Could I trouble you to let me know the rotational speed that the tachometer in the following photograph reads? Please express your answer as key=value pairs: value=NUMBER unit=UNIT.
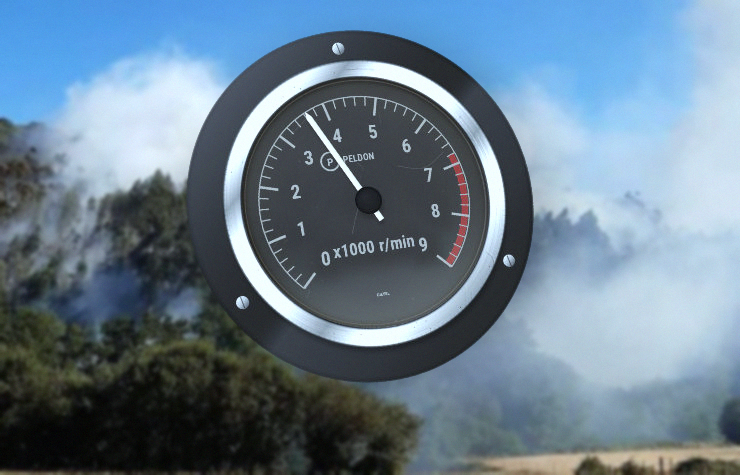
value=3600 unit=rpm
